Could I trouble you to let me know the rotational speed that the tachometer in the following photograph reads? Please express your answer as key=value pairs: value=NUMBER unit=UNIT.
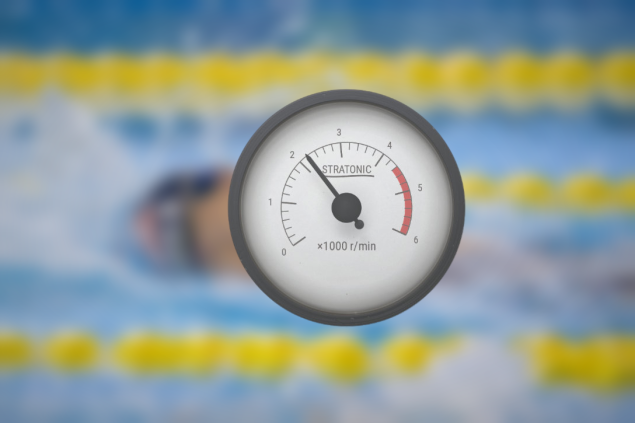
value=2200 unit=rpm
